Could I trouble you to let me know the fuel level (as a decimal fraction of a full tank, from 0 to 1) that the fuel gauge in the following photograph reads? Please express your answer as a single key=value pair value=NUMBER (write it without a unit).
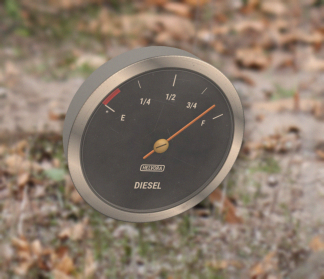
value=0.875
